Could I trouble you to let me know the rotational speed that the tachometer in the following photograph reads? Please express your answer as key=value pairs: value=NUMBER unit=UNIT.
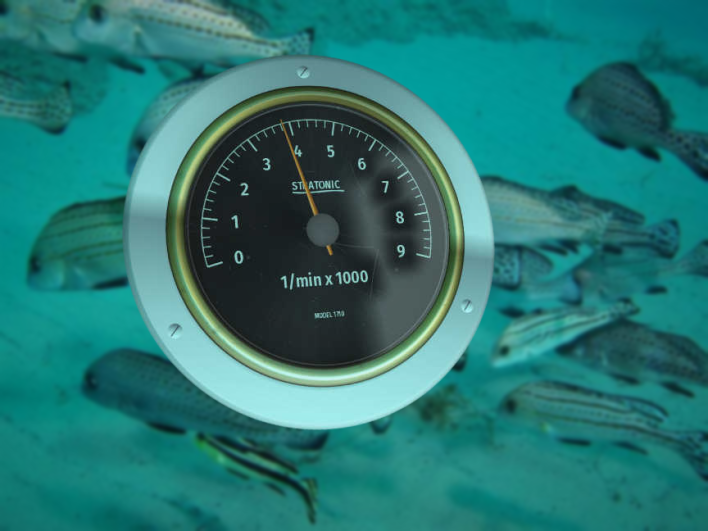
value=3800 unit=rpm
